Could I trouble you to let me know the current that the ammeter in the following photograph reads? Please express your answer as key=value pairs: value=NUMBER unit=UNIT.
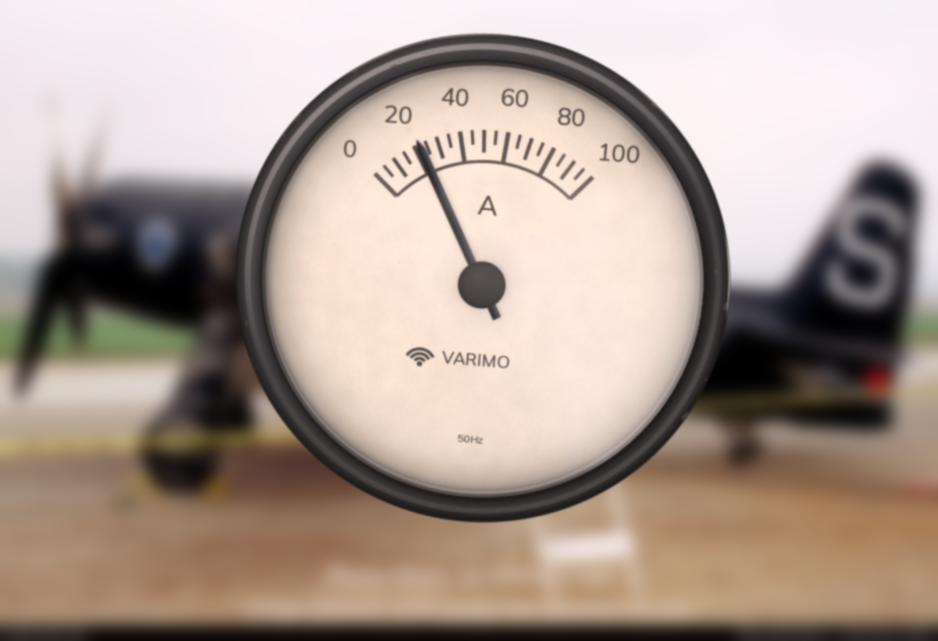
value=22.5 unit=A
